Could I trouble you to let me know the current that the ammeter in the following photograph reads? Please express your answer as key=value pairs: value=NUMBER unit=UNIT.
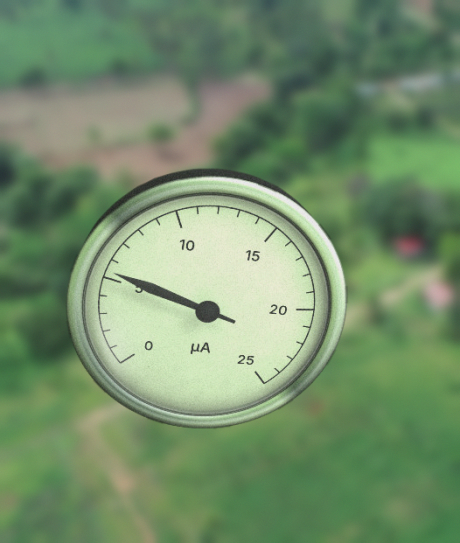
value=5.5 unit=µA
